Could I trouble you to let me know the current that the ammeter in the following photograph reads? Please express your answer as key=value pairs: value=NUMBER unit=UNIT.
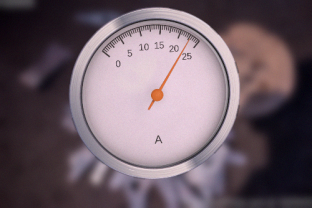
value=22.5 unit=A
